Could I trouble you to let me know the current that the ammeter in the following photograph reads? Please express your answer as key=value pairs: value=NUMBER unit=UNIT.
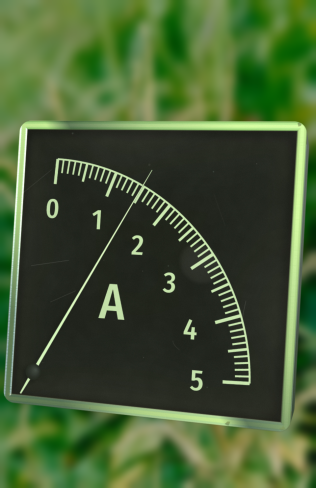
value=1.5 unit=A
